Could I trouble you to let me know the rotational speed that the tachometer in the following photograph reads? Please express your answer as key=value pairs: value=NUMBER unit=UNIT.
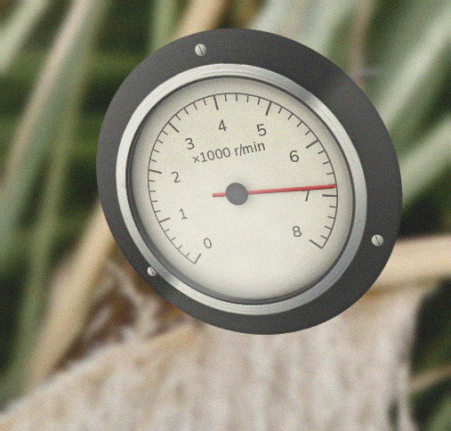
value=6800 unit=rpm
